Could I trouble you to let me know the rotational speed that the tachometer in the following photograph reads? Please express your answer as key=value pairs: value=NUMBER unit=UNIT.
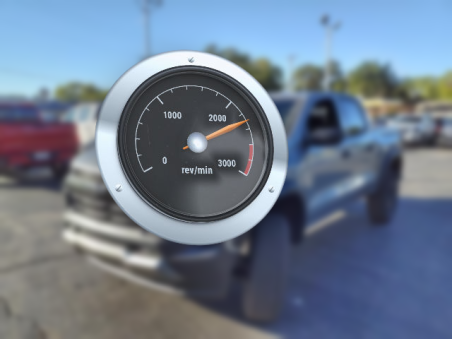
value=2300 unit=rpm
